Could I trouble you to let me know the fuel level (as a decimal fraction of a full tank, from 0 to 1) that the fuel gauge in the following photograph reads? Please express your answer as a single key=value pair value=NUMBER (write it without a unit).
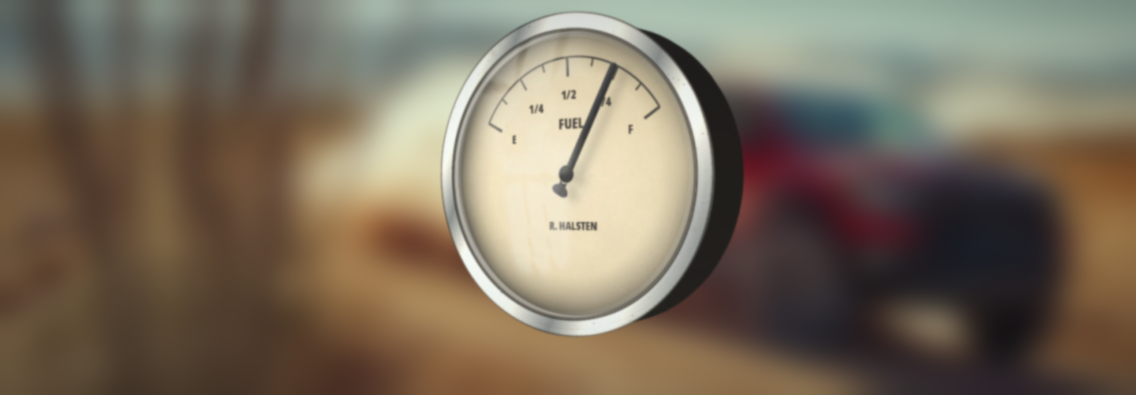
value=0.75
